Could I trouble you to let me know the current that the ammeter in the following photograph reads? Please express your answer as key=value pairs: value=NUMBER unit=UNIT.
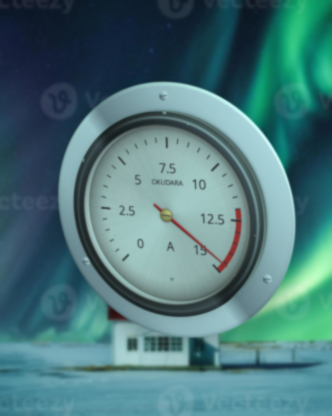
value=14.5 unit=A
